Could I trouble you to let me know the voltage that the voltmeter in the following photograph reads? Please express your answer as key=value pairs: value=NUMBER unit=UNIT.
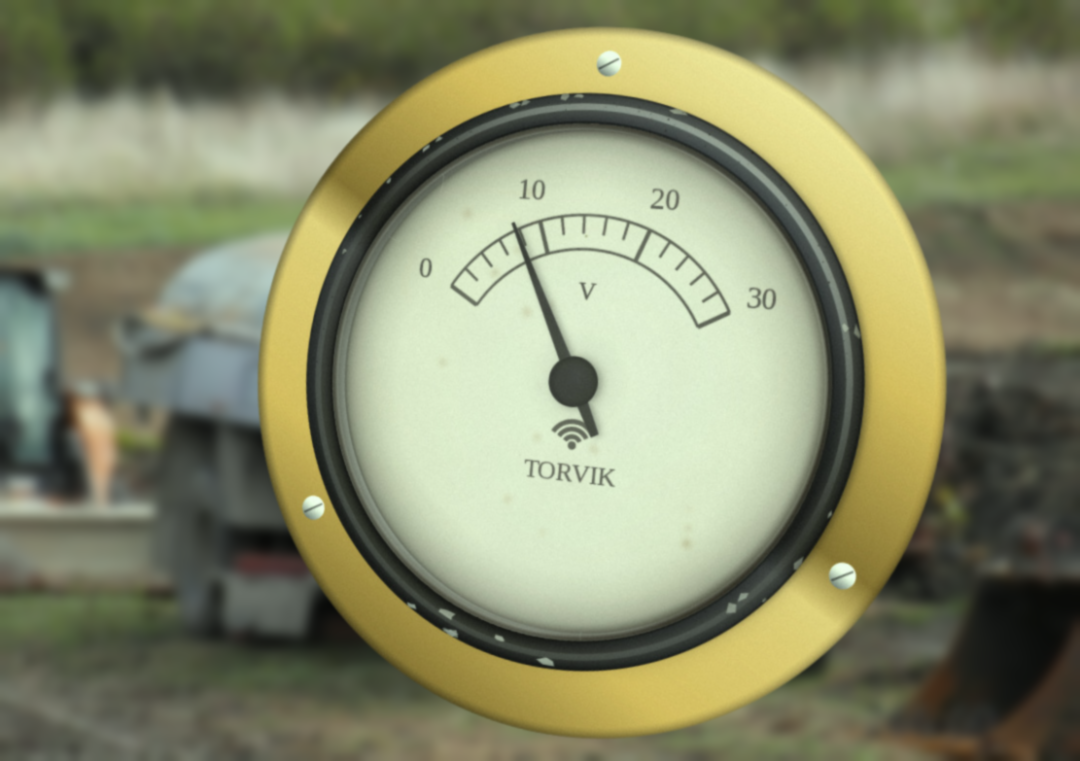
value=8 unit=V
